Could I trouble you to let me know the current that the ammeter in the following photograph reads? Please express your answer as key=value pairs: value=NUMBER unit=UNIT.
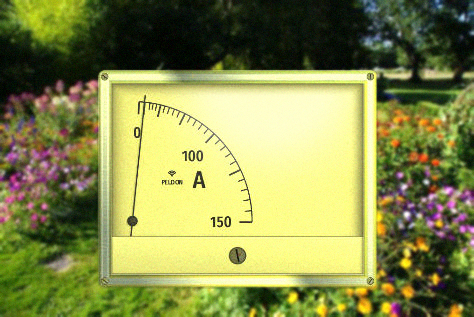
value=25 unit=A
